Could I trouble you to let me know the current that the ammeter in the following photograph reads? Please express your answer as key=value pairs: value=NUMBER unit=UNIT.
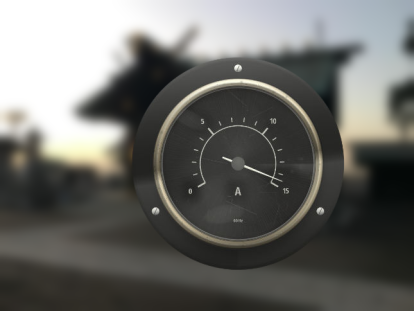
value=14.5 unit=A
